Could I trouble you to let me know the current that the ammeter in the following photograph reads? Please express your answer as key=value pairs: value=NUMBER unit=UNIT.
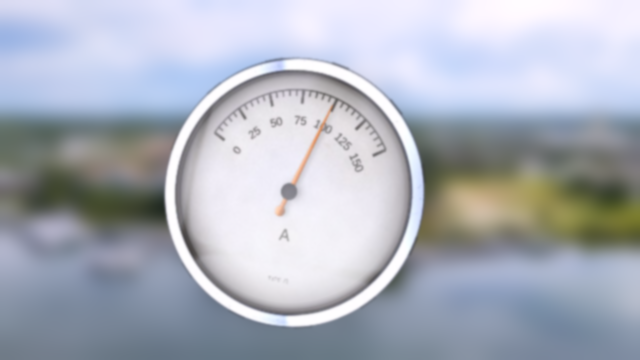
value=100 unit=A
